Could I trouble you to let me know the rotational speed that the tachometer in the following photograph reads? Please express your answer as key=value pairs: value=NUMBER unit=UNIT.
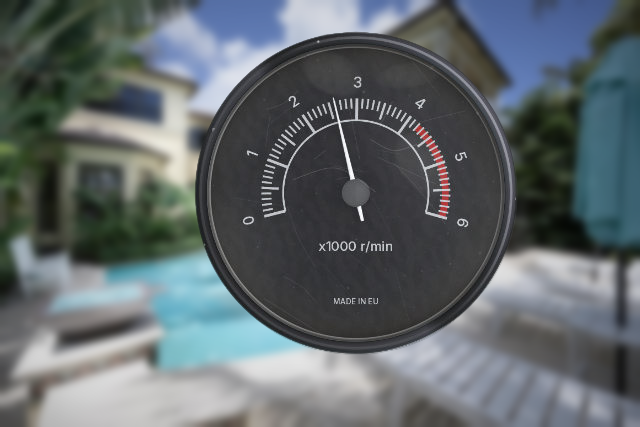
value=2600 unit=rpm
